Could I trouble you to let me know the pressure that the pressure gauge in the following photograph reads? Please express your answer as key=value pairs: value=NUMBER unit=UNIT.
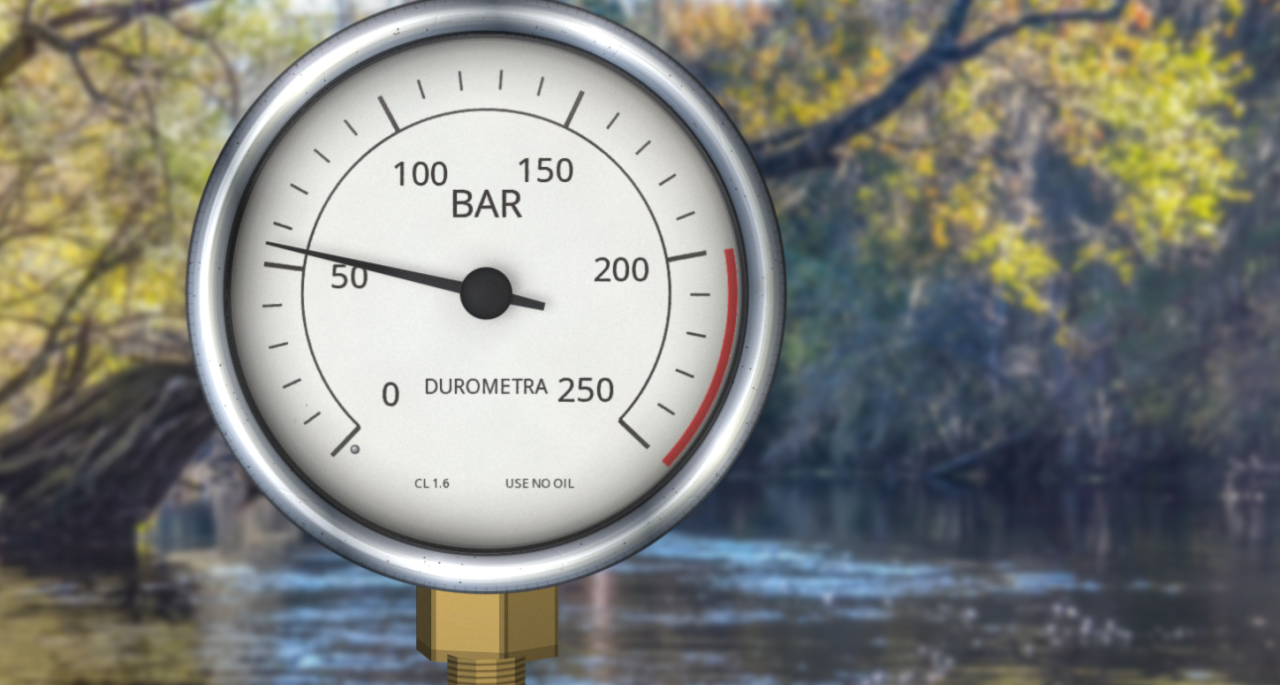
value=55 unit=bar
